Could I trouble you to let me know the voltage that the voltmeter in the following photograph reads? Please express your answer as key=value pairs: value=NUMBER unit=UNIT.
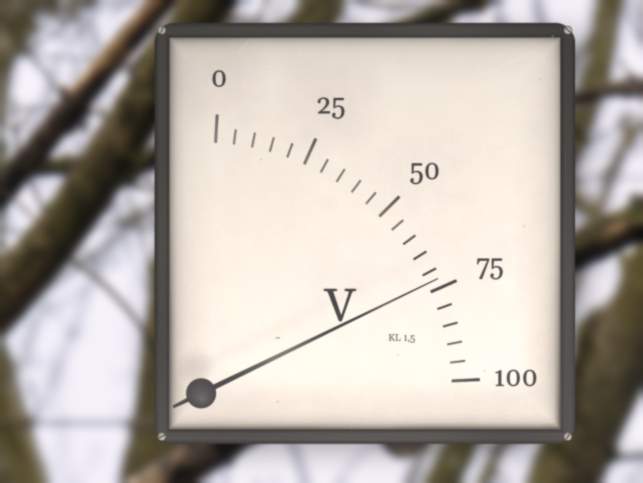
value=72.5 unit=V
